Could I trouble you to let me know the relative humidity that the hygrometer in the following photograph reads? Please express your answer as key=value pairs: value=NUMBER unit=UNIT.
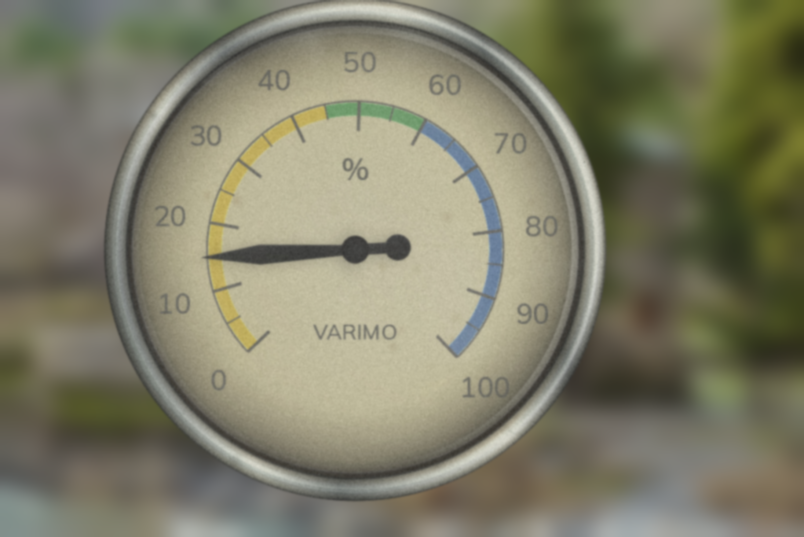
value=15 unit=%
